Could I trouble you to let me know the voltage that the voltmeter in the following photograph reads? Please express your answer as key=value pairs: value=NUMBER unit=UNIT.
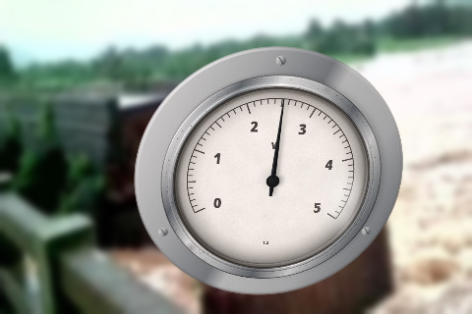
value=2.5 unit=V
